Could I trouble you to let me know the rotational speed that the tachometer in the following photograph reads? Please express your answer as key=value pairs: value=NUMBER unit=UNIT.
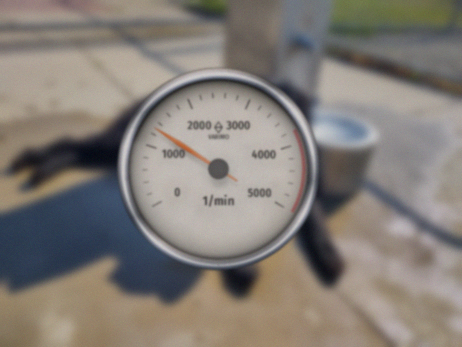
value=1300 unit=rpm
